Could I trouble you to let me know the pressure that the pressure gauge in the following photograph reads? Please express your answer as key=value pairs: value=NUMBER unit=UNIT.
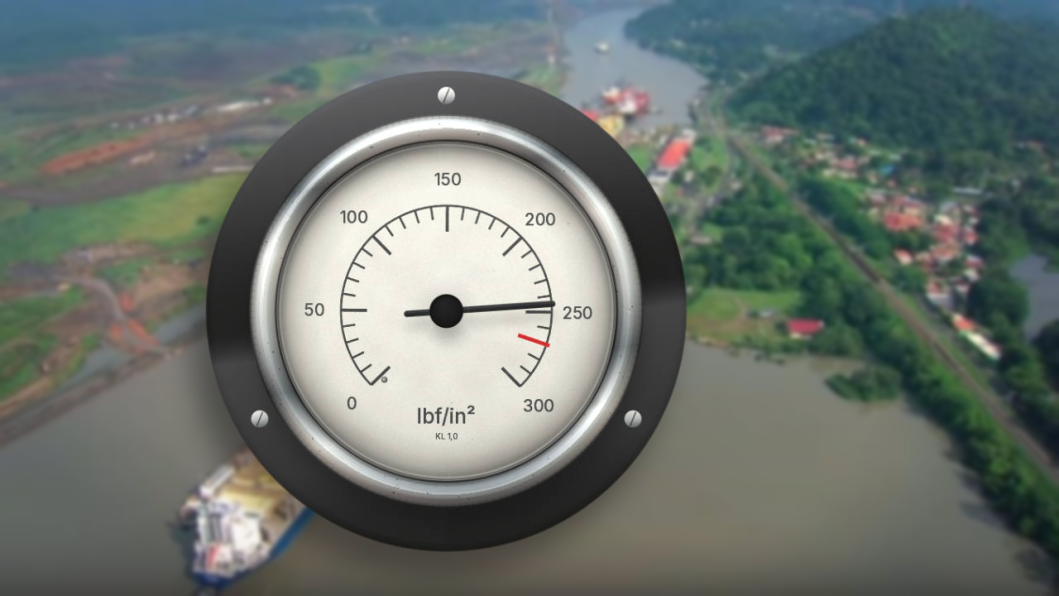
value=245 unit=psi
